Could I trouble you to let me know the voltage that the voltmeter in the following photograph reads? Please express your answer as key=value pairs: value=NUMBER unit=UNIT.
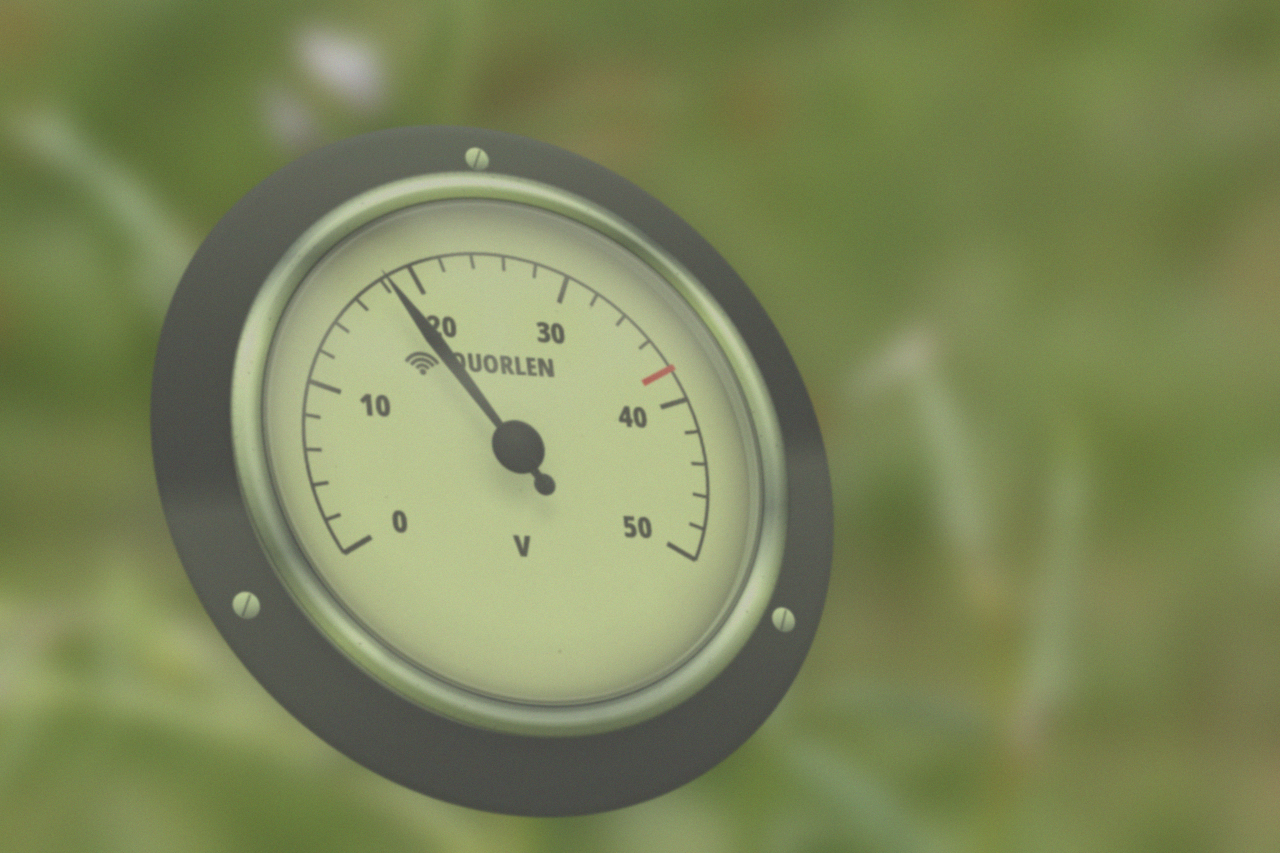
value=18 unit=V
